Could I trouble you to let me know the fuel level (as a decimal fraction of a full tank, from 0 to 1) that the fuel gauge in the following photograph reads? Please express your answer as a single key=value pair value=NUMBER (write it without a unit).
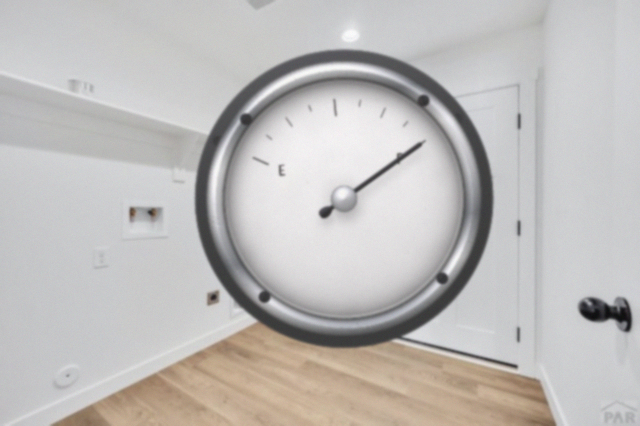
value=1
